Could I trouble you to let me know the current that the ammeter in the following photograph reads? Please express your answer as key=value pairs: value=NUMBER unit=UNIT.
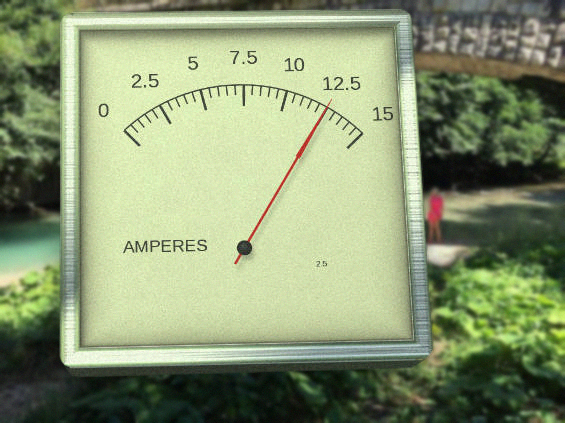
value=12.5 unit=A
